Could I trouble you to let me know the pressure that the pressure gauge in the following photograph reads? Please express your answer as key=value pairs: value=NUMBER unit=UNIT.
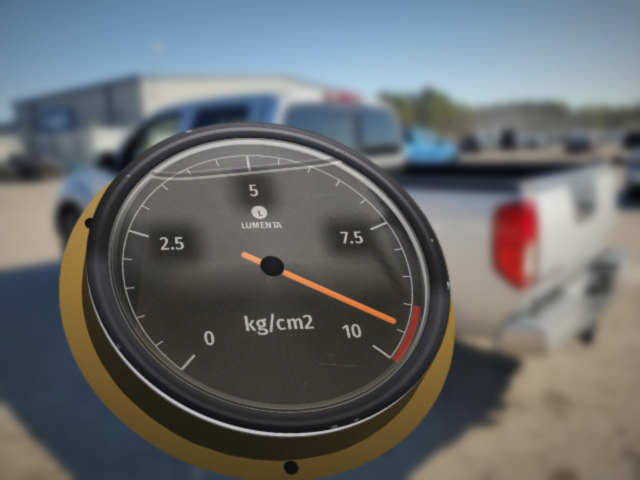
value=9.5 unit=kg/cm²
